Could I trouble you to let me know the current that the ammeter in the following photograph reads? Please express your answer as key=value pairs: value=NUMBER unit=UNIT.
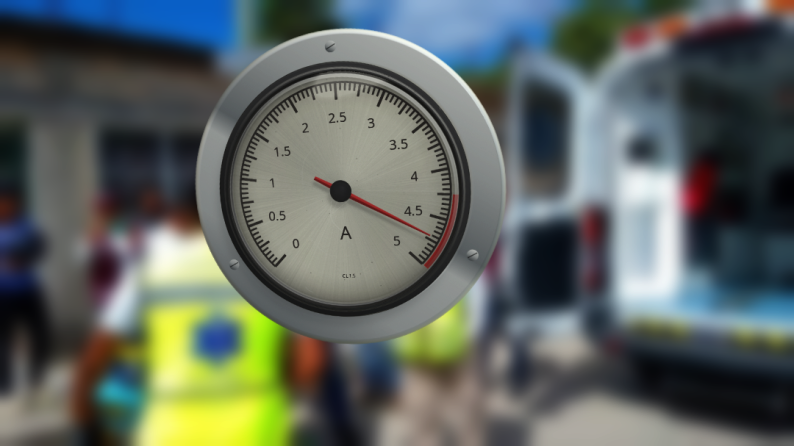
value=4.7 unit=A
